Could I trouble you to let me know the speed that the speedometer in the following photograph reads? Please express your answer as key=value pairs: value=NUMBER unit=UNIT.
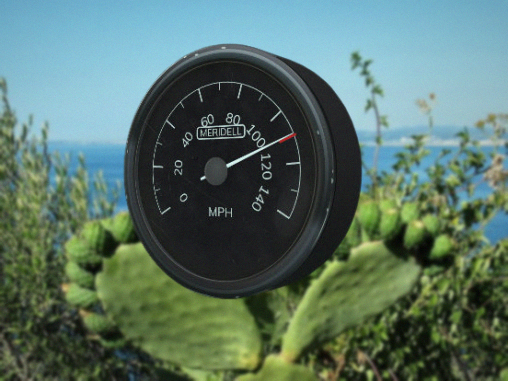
value=110 unit=mph
